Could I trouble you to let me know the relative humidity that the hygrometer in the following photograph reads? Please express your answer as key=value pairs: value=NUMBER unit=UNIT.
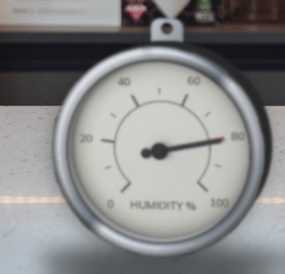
value=80 unit=%
